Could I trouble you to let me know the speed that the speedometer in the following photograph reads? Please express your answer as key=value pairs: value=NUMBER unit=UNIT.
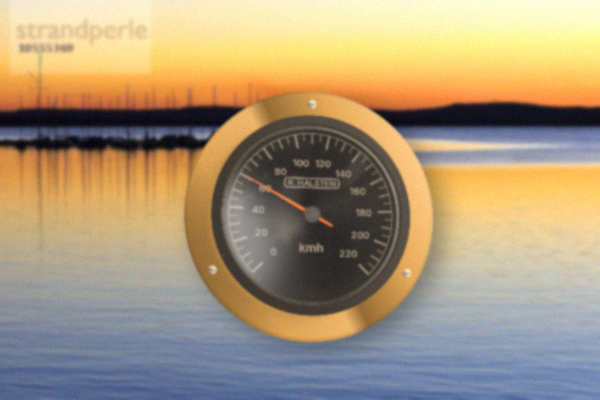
value=60 unit=km/h
